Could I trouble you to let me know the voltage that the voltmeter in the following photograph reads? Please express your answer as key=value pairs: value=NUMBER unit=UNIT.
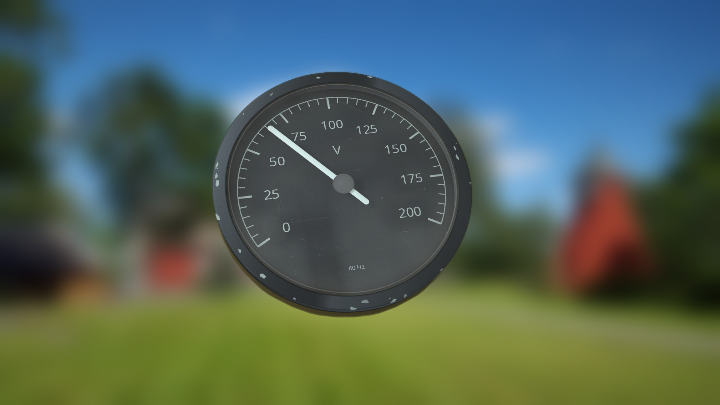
value=65 unit=V
